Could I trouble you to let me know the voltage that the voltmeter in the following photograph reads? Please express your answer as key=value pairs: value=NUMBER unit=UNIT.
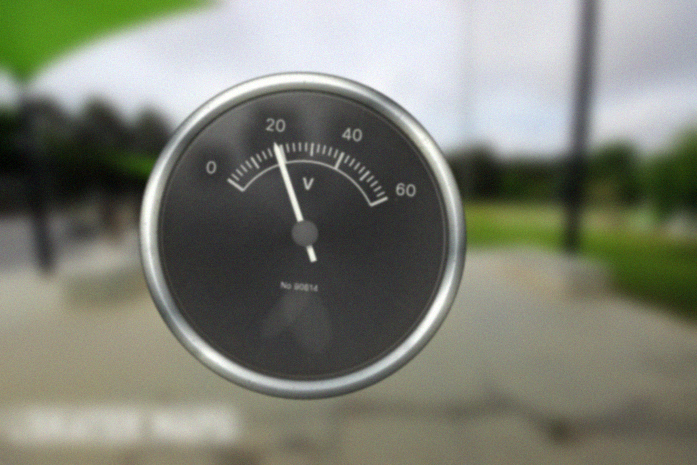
value=18 unit=V
